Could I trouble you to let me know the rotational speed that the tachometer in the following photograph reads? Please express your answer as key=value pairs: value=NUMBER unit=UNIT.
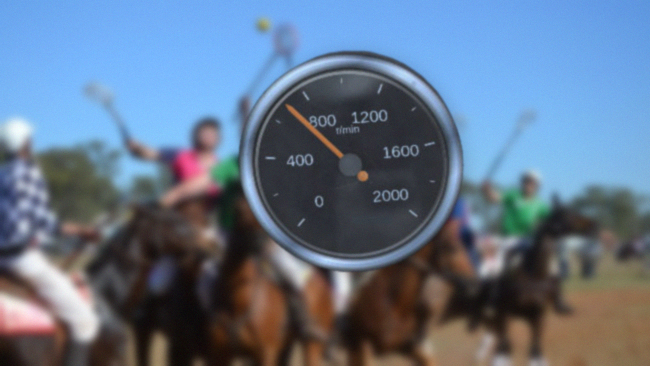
value=700 unit=rpm
